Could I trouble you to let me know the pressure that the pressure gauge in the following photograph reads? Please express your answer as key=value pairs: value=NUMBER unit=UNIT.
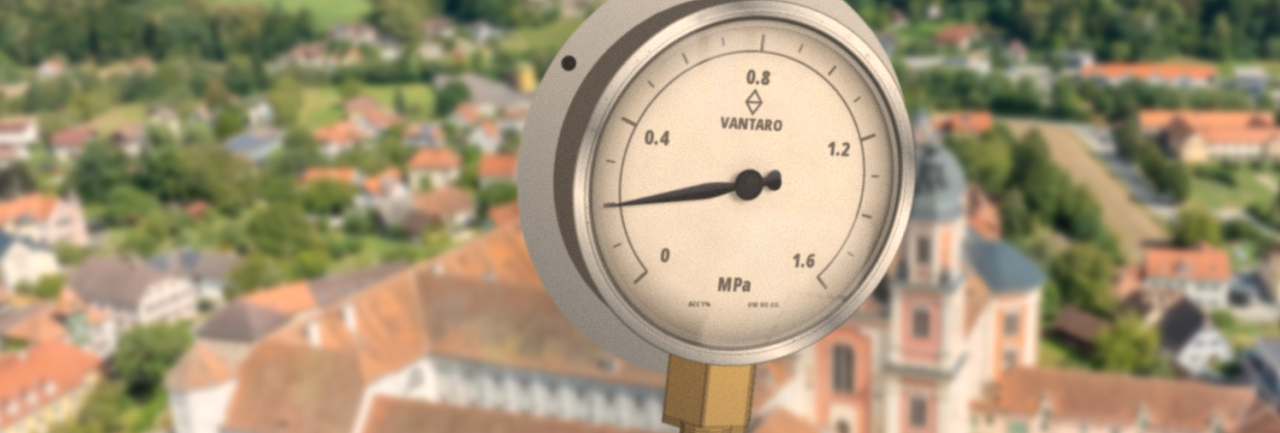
value=0.2 unit=MPa
